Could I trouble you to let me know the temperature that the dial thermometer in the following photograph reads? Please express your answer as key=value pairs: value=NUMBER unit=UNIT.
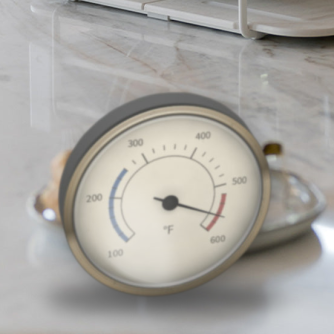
value=560 unit=°F
